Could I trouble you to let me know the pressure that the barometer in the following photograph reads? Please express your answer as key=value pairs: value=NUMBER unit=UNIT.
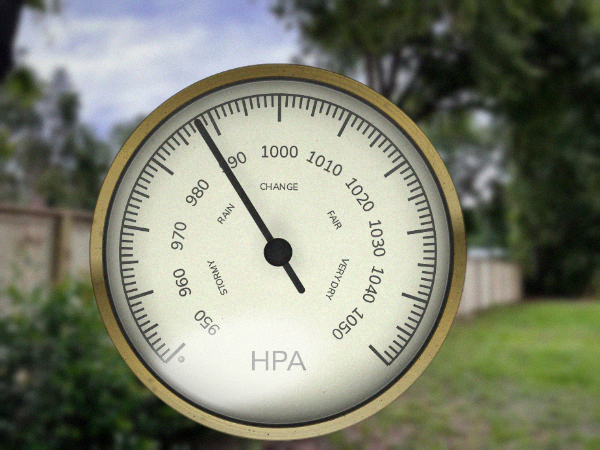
value=988 unit=hPa
